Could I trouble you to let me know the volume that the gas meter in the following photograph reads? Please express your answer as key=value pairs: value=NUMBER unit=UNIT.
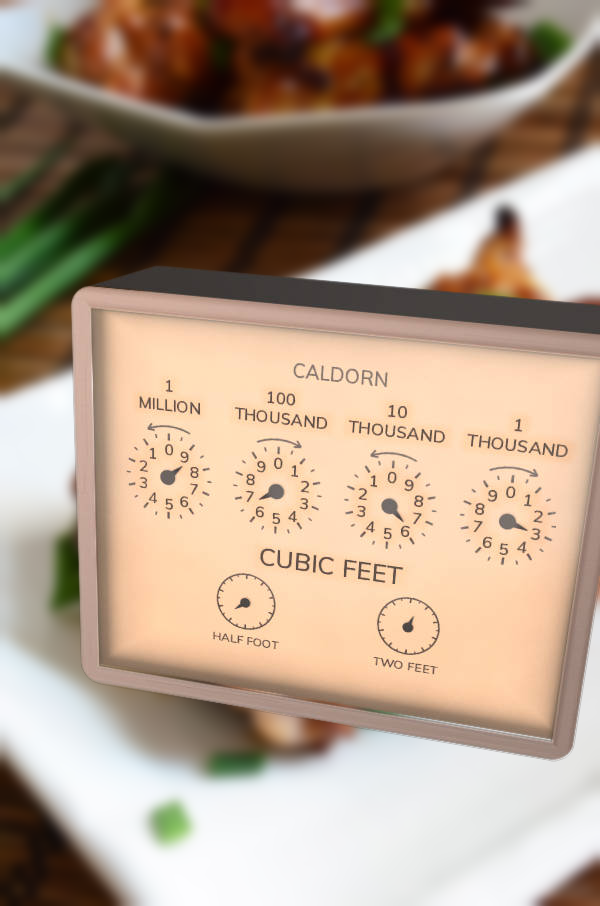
value=866300 unit=ft³
